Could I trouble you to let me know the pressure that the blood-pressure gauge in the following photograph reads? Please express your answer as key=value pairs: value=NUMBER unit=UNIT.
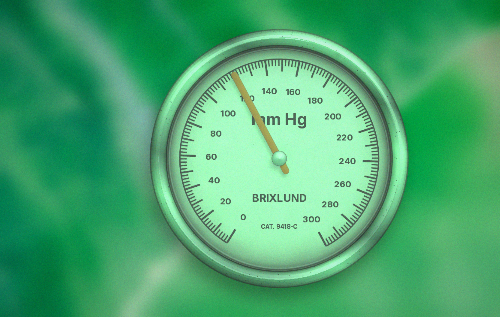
value=120 unit=mmHg
